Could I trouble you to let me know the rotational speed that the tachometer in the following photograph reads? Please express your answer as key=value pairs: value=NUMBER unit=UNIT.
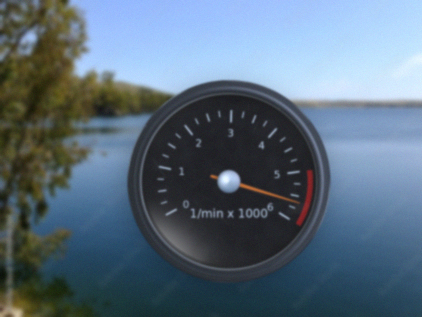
value=5625 unit=rpm
